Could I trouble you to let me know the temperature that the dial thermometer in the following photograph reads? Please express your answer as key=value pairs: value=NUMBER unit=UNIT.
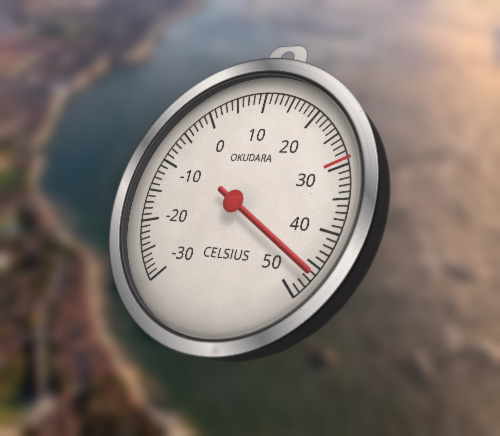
value=46 unit=°C
